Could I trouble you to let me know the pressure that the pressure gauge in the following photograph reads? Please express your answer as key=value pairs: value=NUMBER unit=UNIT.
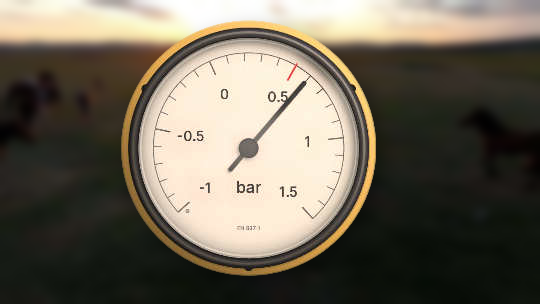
value=0.6 unit=bar
